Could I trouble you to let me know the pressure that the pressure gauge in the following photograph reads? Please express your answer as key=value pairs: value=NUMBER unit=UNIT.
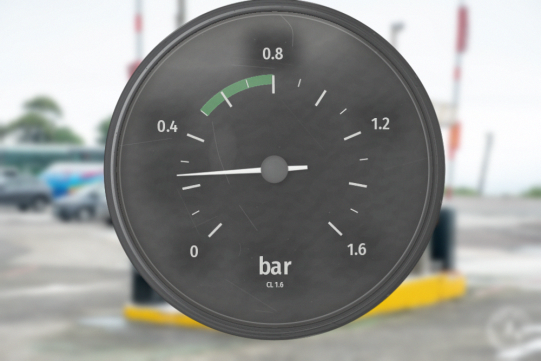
value=0.25 unit=bar
